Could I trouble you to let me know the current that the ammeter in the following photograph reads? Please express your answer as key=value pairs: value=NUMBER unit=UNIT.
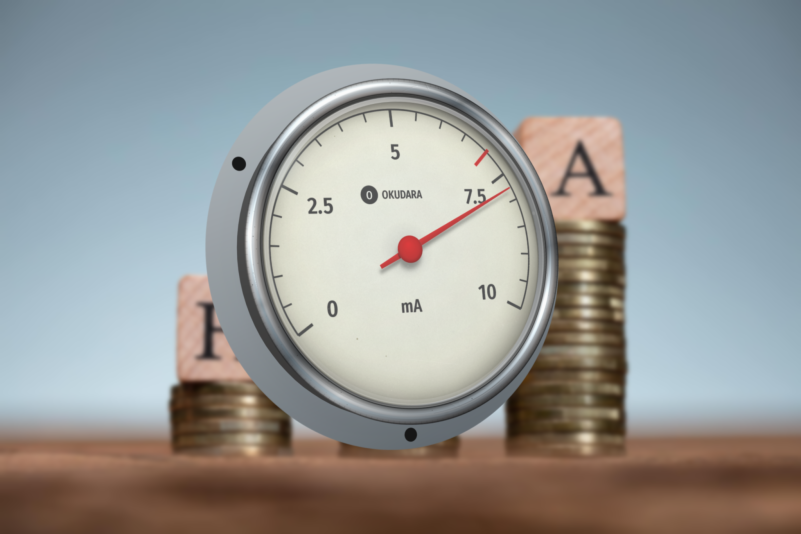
value=7.75 unit=mA
